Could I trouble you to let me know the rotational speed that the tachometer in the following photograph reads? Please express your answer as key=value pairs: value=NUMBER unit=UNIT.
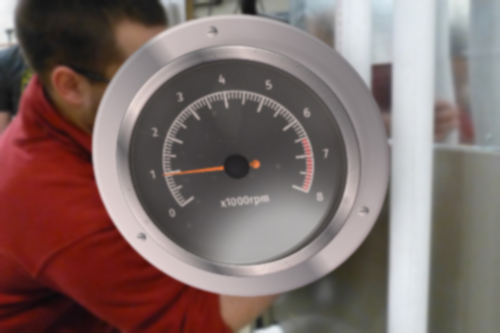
value=1000 unit=rpm
